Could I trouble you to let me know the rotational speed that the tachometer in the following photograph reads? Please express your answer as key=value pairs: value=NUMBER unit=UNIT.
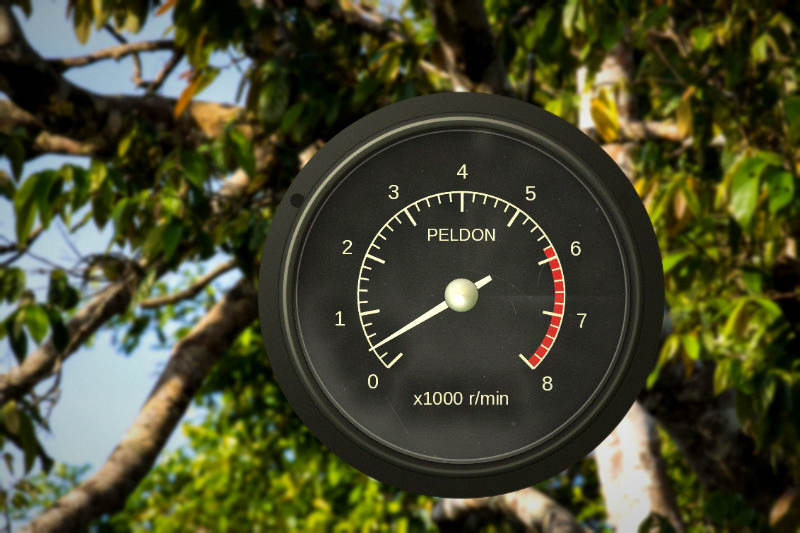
value=400 unit=rpm
